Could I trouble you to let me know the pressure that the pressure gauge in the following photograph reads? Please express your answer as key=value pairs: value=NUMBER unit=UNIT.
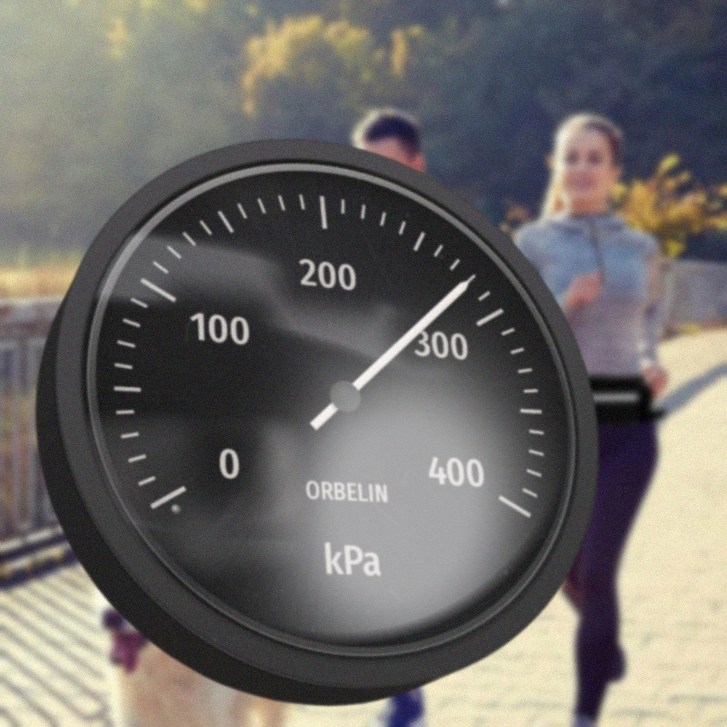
value=280 unit=kPa
